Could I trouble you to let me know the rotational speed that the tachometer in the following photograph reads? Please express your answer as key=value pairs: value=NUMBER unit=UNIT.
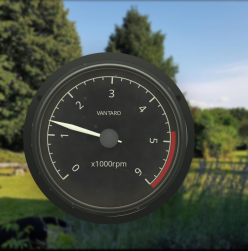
value=1300 unit=rpm
